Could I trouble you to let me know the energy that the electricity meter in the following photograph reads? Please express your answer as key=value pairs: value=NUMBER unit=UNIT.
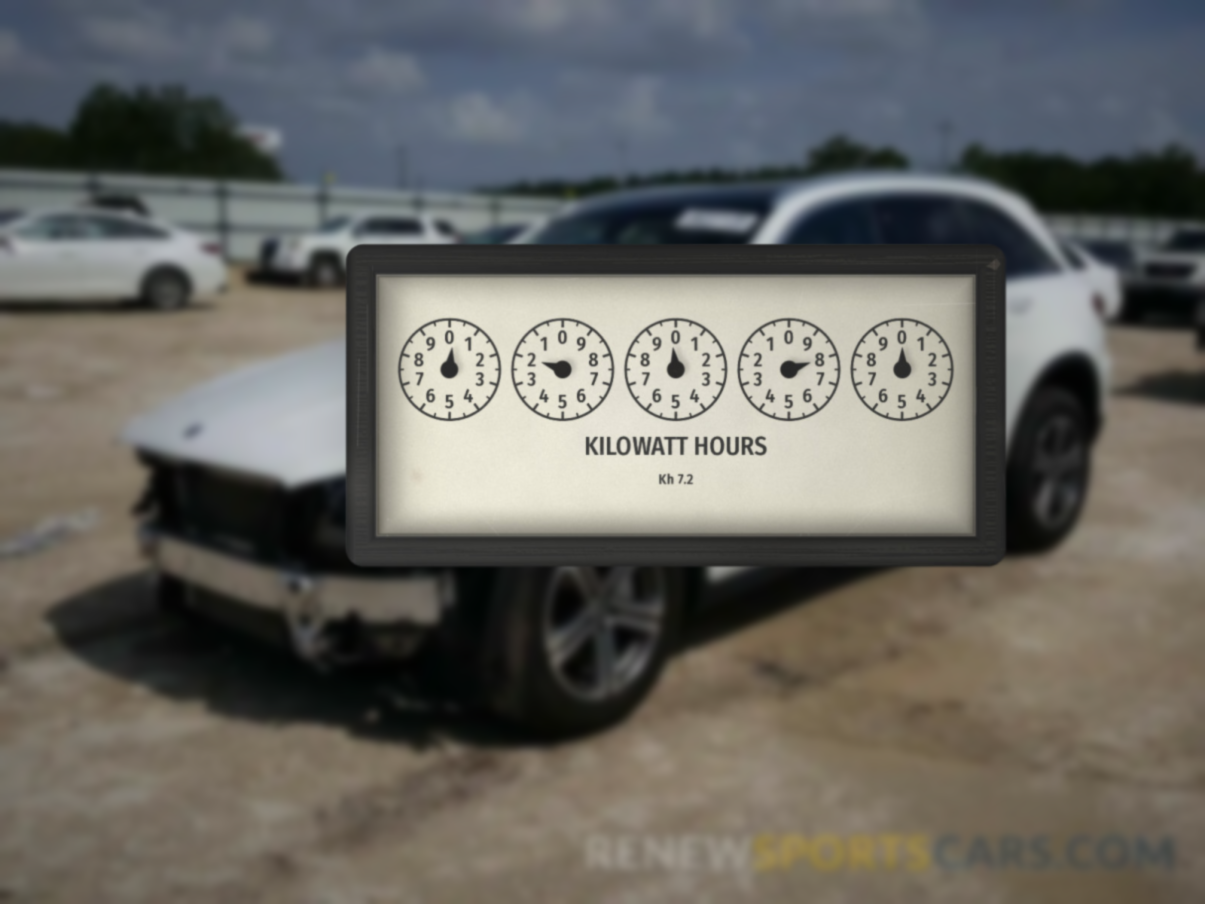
value=1980 unit=kWh
